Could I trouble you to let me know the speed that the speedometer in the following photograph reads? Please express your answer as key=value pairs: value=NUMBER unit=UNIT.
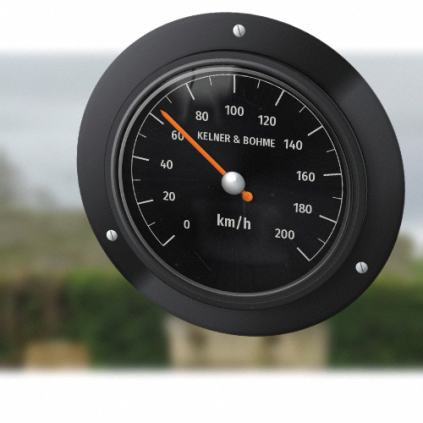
value=65 unit=km/h
